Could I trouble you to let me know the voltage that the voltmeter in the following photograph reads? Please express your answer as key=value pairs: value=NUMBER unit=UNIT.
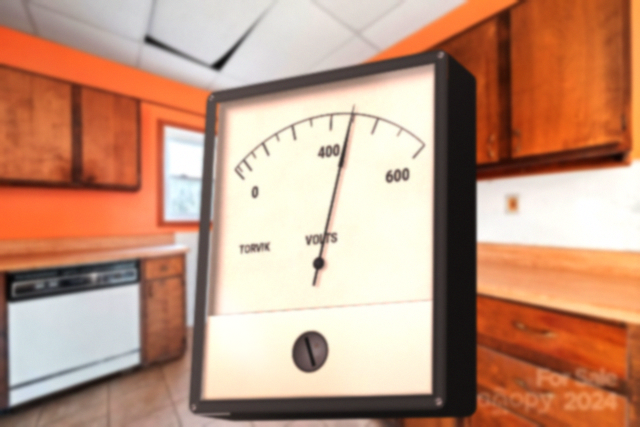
value=450 unit=V
